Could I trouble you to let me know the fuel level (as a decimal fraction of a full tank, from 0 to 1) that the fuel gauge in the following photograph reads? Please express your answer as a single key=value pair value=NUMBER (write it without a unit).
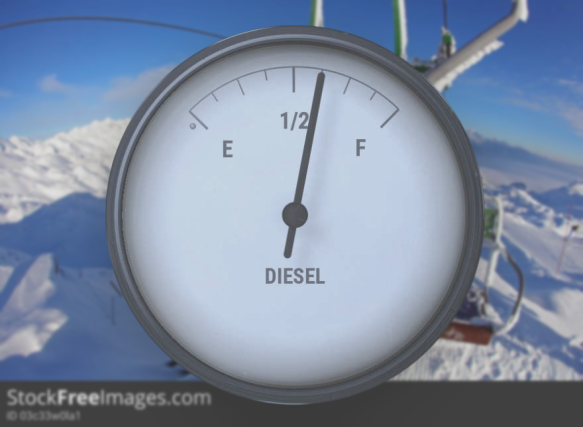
value=0.625
